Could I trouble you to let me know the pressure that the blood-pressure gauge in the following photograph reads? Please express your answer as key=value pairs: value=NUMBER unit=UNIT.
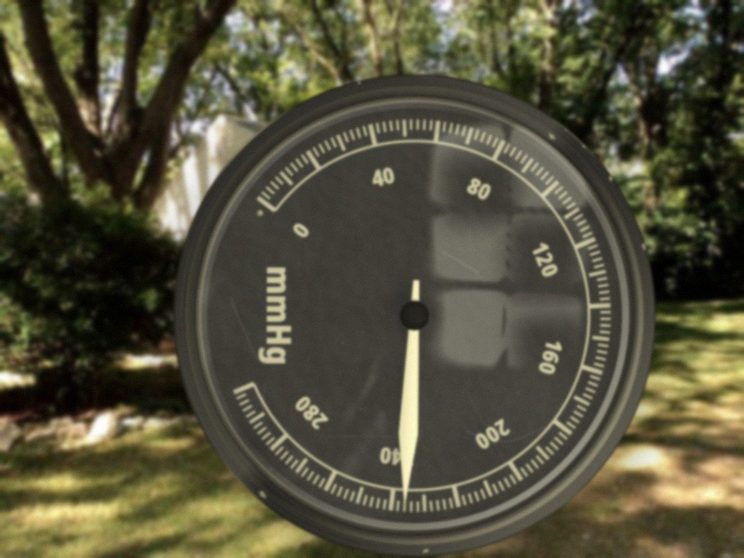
value=236 unit=mmHg
